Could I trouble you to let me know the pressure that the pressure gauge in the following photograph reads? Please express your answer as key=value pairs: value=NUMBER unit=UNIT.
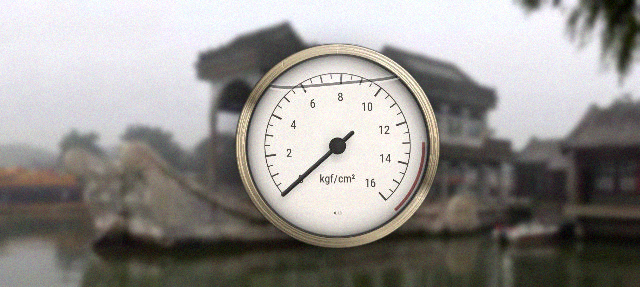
value=0 unit=kg/cm²
